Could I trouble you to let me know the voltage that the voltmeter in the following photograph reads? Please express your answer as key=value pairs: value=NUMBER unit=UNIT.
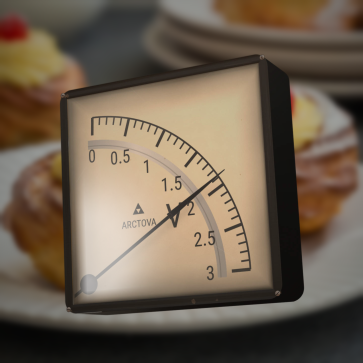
value=1.9 unit=V
